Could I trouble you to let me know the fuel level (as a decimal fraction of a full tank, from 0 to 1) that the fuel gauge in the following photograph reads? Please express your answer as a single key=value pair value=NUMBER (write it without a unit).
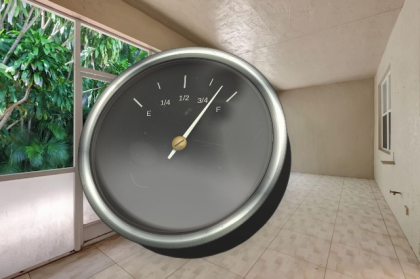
value=0.875
